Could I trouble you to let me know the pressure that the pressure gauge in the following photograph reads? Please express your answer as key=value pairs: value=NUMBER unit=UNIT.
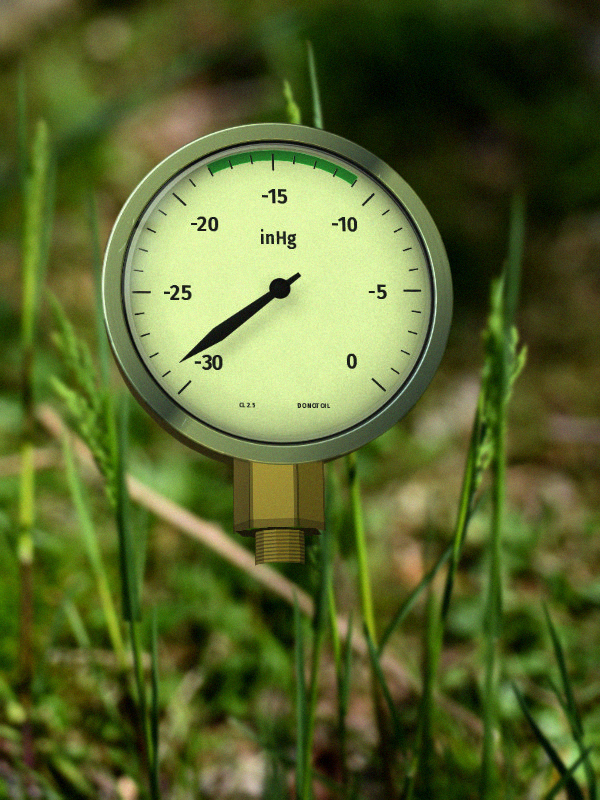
value=-29 unit=inHg
